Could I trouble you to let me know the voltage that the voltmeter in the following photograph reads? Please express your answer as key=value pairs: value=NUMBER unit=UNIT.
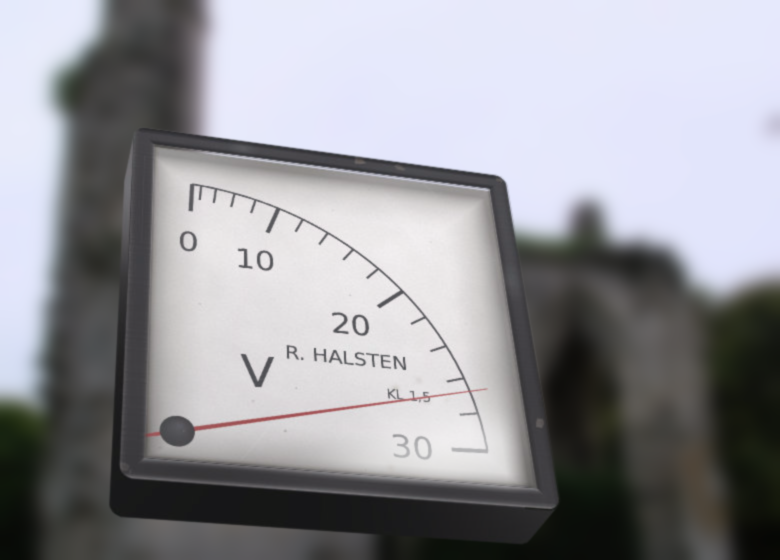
value=27 unit=V
